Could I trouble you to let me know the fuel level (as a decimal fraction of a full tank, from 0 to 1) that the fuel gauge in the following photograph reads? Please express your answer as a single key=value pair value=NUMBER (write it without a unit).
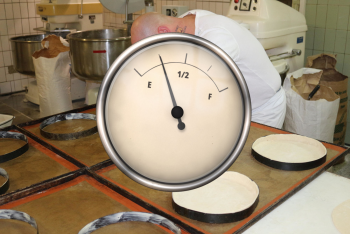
value=0.25
